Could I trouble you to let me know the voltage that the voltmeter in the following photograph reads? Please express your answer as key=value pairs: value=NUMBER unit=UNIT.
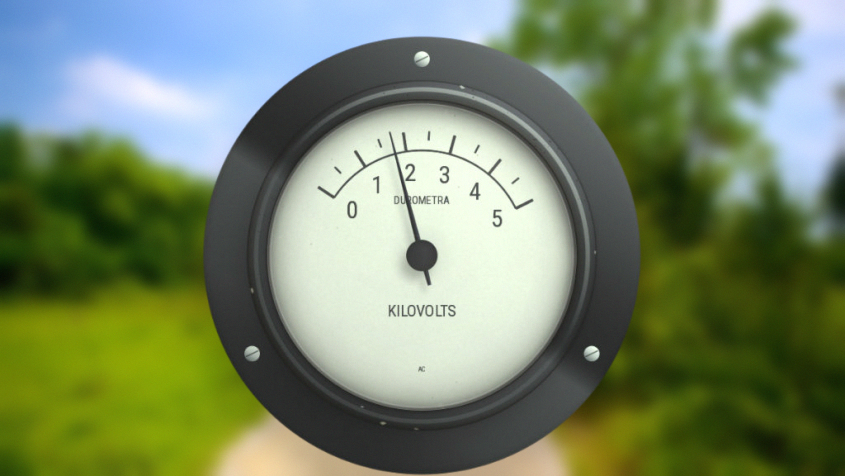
value=1.75 unit=kV
